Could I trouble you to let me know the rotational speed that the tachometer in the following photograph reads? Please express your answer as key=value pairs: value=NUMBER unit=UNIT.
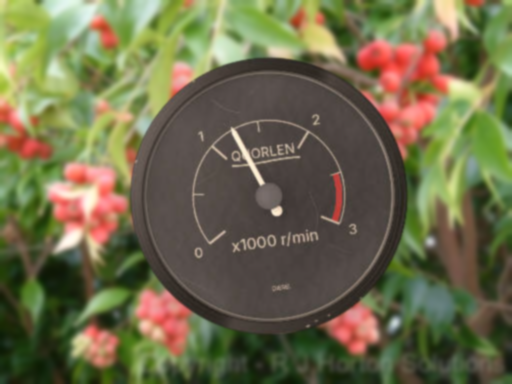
value=1250 unit=rpm
